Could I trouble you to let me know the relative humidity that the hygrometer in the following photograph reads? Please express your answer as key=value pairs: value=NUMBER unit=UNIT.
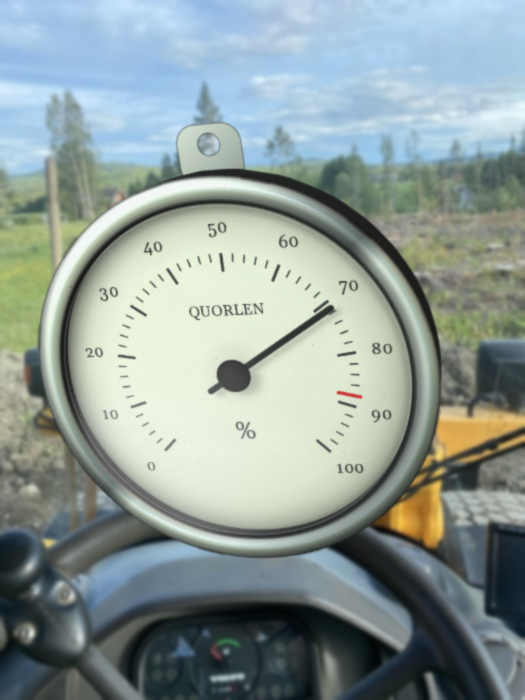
value=71 unit=%
